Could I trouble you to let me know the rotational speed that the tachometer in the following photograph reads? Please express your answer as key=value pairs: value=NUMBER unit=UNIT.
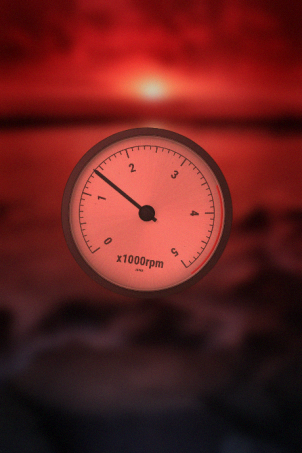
value=1400 unit=rpm
